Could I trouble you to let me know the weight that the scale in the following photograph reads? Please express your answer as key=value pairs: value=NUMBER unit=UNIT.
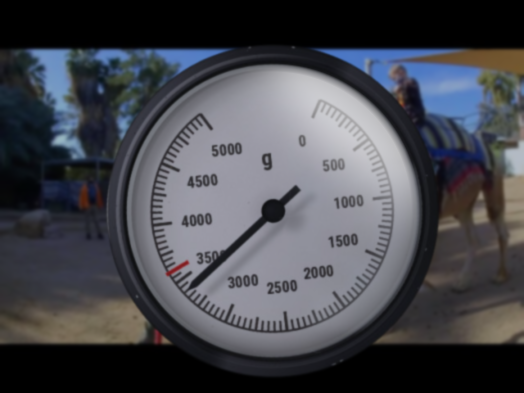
value=3400 unit=g
